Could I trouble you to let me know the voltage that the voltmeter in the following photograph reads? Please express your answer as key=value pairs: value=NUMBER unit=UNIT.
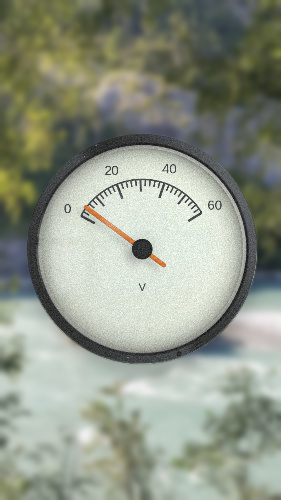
value=4 unit=V
